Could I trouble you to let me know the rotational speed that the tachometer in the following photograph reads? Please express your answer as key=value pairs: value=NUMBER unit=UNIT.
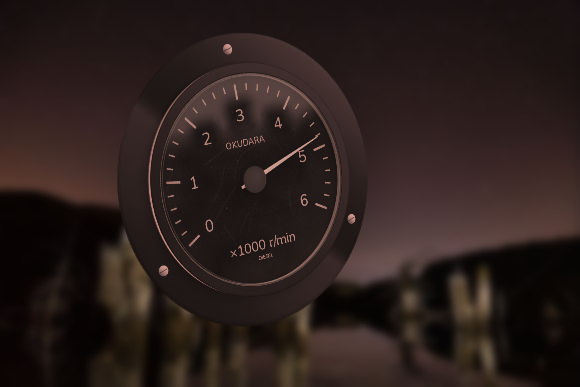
value=4800 unit=rpm
